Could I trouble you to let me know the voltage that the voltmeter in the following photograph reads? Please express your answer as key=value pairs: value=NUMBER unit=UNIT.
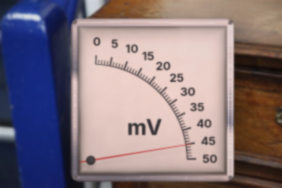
value=45 unit=mV
